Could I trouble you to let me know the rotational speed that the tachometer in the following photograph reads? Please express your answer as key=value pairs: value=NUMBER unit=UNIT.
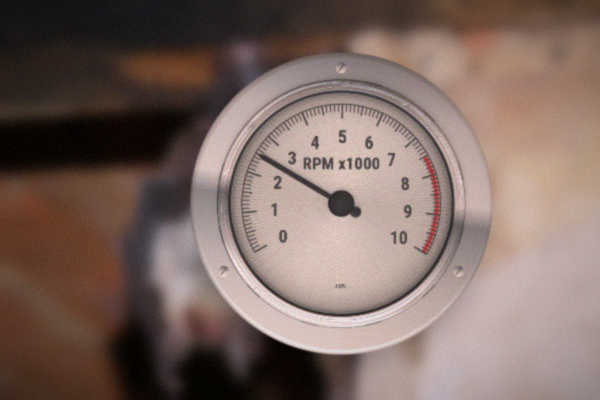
value=2500 unit=rpm
